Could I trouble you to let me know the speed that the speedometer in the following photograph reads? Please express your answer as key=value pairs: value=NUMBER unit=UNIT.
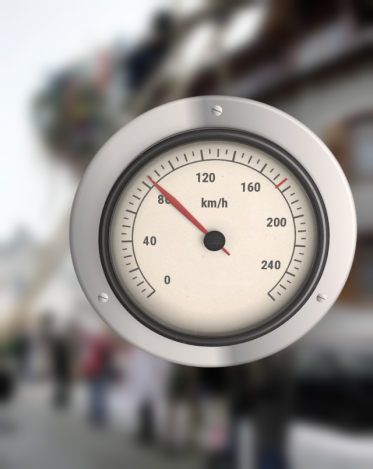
value=85 unit=km/h
